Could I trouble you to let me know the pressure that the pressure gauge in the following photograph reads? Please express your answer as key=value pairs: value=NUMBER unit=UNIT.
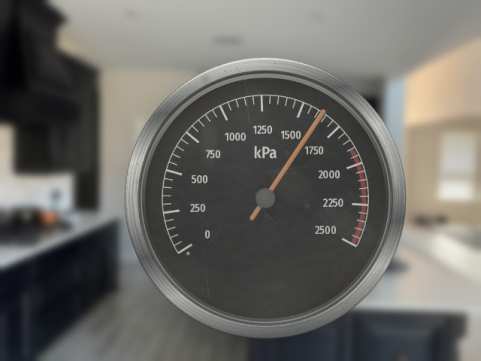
value=1625 unit=kPa
